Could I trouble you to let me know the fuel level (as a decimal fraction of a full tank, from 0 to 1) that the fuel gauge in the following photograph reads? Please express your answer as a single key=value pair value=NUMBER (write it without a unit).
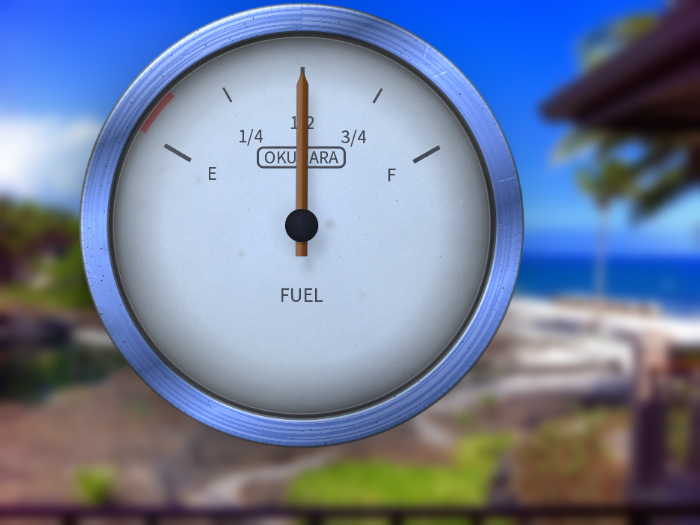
value=0.5
